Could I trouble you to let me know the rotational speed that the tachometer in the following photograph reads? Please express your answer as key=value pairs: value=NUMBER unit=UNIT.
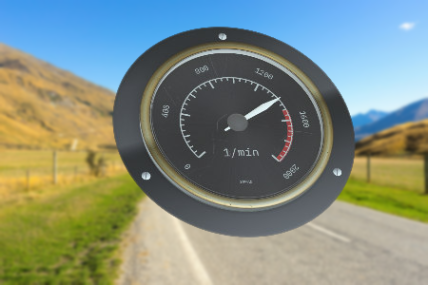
value=1400 unit=rpm
